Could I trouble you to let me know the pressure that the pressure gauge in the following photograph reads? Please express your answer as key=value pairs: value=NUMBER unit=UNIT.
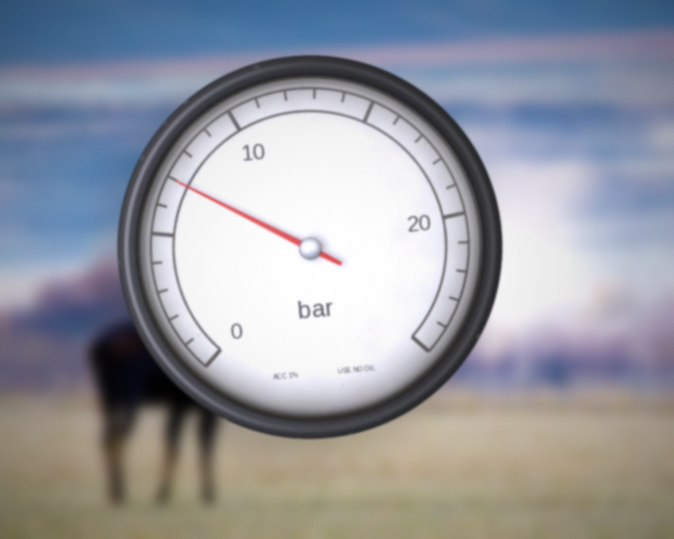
value=7 unit=bar
